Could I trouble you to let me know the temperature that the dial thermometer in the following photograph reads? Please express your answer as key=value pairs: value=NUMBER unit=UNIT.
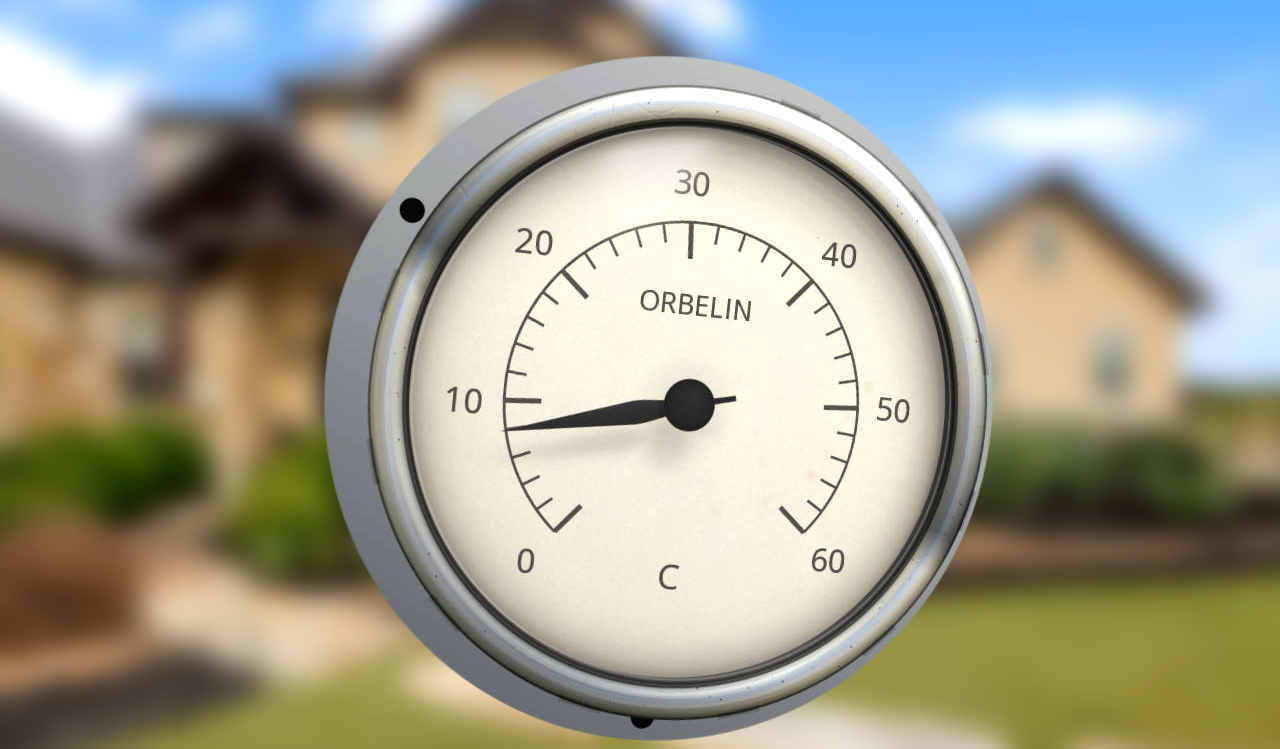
value=8 unit=°C
